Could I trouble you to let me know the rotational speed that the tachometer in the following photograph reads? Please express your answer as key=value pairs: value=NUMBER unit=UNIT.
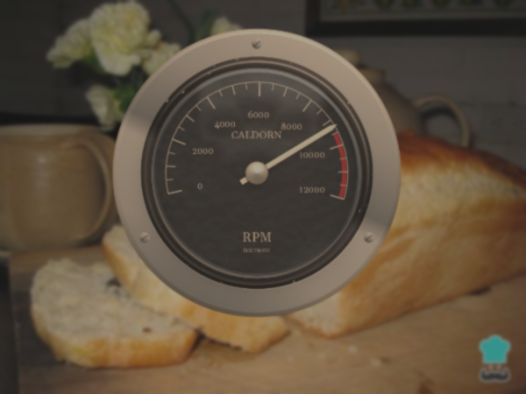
value=9250 unit=rpm
